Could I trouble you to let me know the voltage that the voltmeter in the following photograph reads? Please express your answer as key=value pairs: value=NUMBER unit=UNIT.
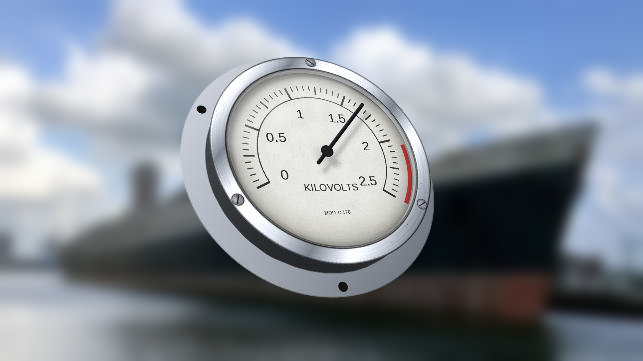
value=1.65 unit=kV
